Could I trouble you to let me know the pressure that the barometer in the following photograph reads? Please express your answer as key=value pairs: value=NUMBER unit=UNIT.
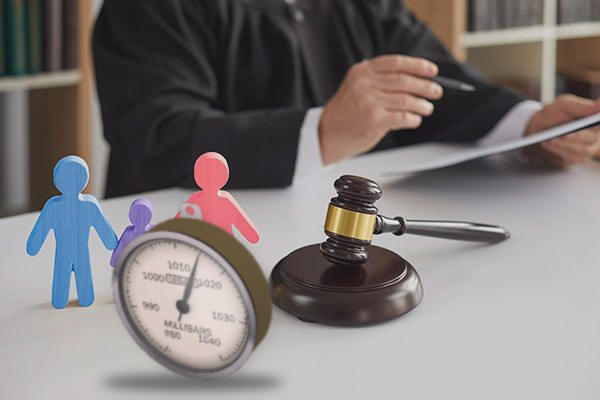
value=1015 unit=mbar
